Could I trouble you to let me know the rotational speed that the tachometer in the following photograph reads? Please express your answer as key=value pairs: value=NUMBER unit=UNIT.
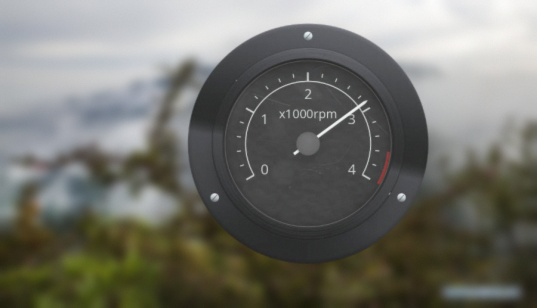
value=2900 unit=rpm
